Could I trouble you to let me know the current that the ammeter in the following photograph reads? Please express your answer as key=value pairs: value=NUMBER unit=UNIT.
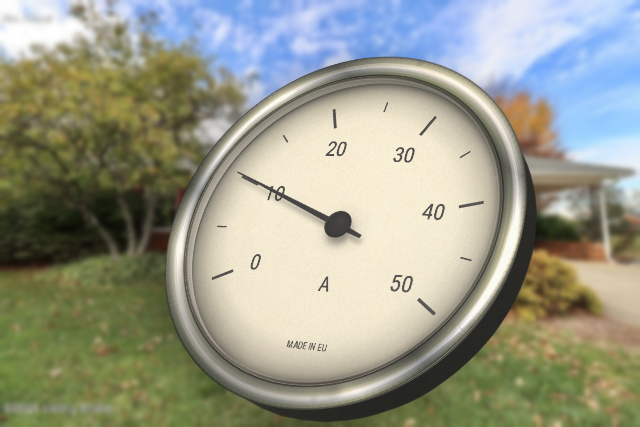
value=10 unit=A
